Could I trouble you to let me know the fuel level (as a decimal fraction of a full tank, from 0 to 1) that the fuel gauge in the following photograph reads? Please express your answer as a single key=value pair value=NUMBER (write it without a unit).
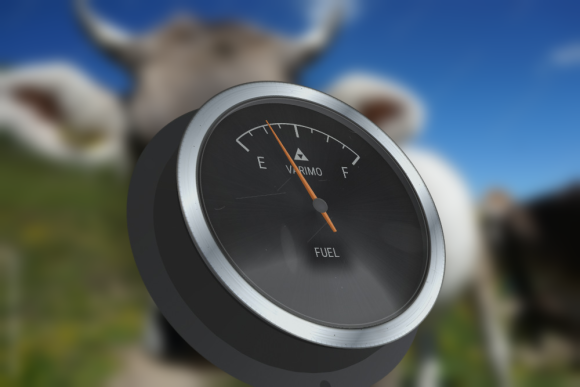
value=0.25
